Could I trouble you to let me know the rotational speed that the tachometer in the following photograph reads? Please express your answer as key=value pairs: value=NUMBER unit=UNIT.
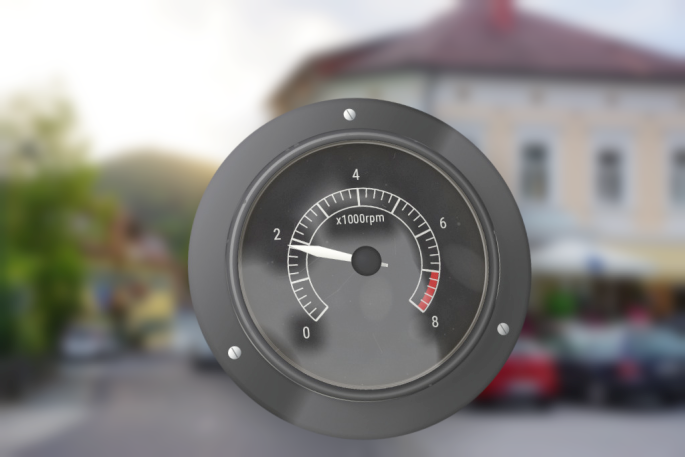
value=1800 unit=rpm
